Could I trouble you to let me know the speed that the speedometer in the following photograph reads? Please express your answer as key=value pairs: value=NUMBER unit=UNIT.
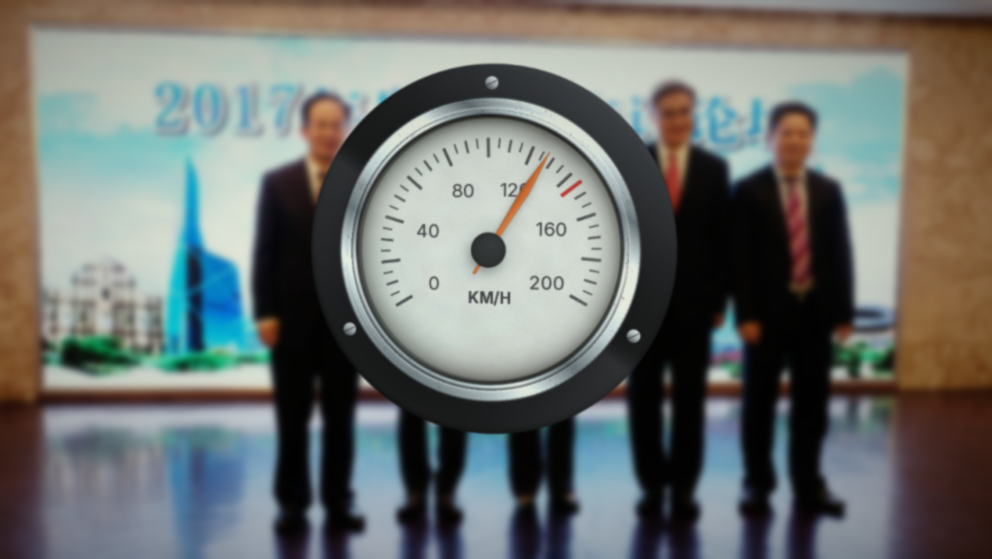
value=127.5 unit=km/h
